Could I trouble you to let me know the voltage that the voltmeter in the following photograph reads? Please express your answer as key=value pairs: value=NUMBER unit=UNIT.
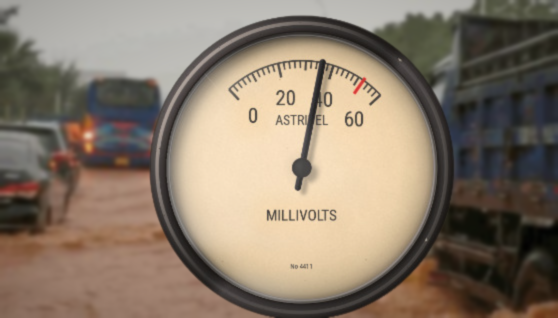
value=36 unit=mV
